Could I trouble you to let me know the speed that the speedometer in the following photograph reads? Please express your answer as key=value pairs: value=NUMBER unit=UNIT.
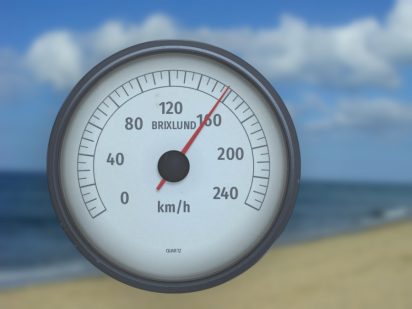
value=157.5 unit=km/h
